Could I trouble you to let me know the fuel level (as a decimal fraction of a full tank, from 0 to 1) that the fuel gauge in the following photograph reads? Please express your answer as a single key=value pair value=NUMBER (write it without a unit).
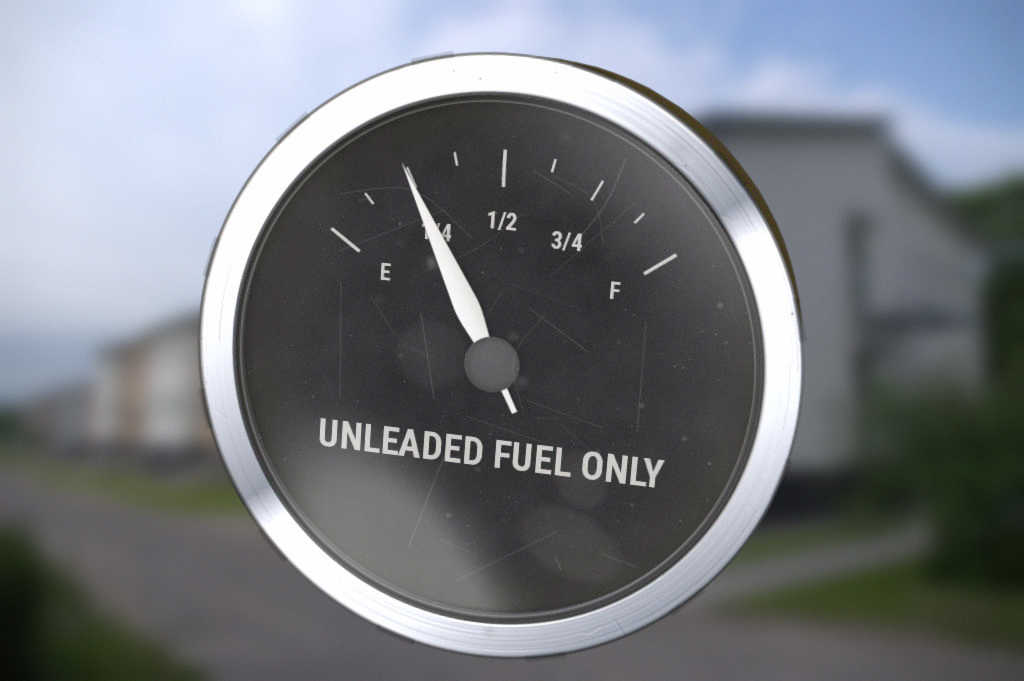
value=0.25
